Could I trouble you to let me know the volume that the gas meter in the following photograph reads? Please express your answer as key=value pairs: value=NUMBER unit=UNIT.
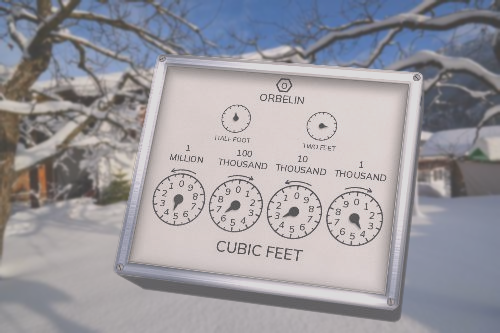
value=463400 unit=ft³
